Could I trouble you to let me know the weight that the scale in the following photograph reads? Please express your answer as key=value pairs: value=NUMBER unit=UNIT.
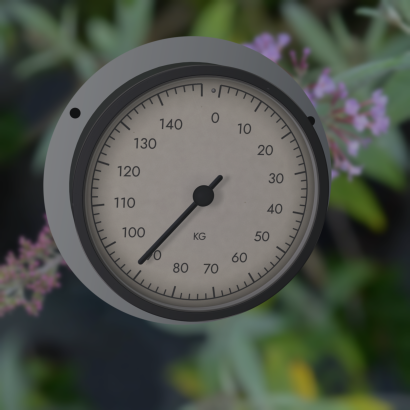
value=92 unit=kg
